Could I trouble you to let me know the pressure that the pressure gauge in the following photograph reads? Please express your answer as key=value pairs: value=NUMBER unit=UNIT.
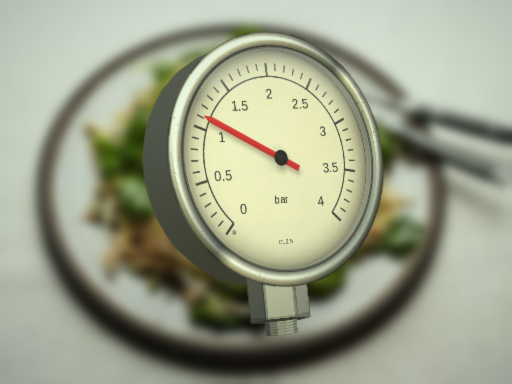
value=1.1 unit=bar
